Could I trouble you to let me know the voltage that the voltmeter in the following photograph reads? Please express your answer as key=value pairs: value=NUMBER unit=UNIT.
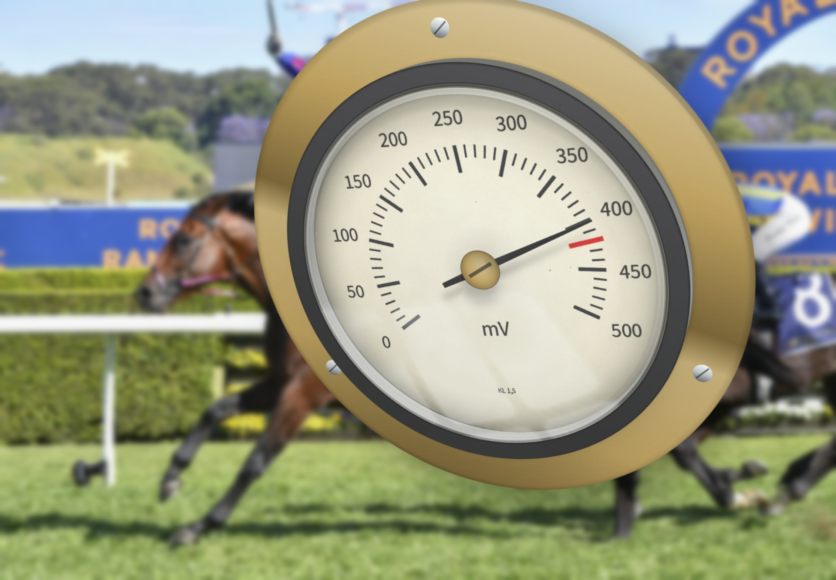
value=400 unit=mV
